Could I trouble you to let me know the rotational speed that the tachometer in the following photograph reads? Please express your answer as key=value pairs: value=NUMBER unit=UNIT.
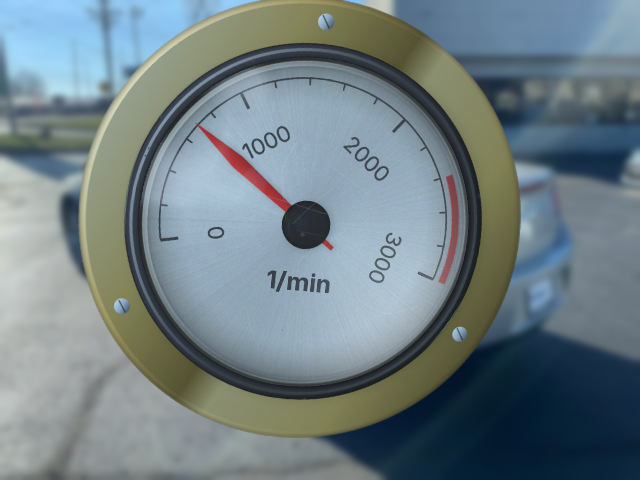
value=700 unit=rpm
